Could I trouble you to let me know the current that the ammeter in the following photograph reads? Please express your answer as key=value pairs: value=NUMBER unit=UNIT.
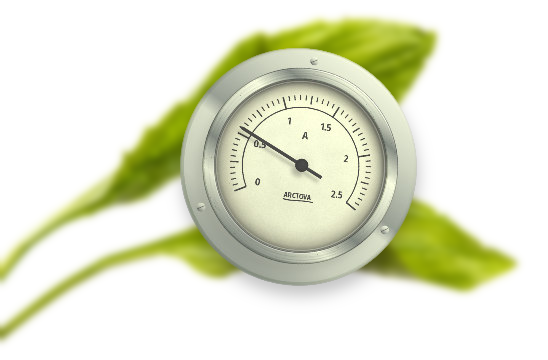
value=0.55 unit=A
